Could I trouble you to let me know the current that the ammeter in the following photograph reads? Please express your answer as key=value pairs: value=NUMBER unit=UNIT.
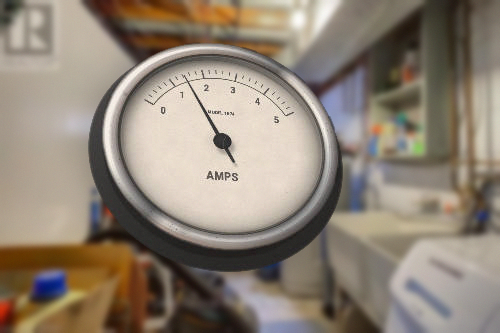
value=1.4 unit=A
